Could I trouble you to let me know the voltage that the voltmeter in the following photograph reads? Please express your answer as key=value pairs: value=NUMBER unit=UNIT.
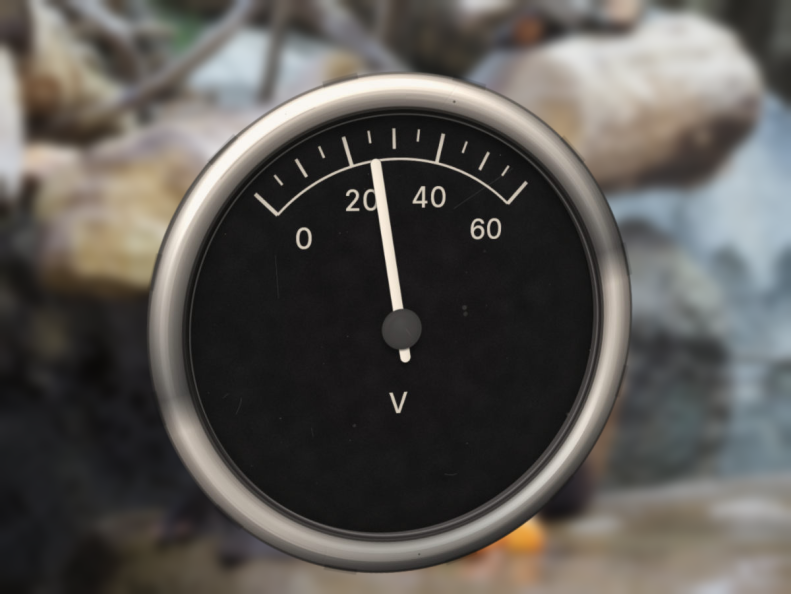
value=25 unit=V
